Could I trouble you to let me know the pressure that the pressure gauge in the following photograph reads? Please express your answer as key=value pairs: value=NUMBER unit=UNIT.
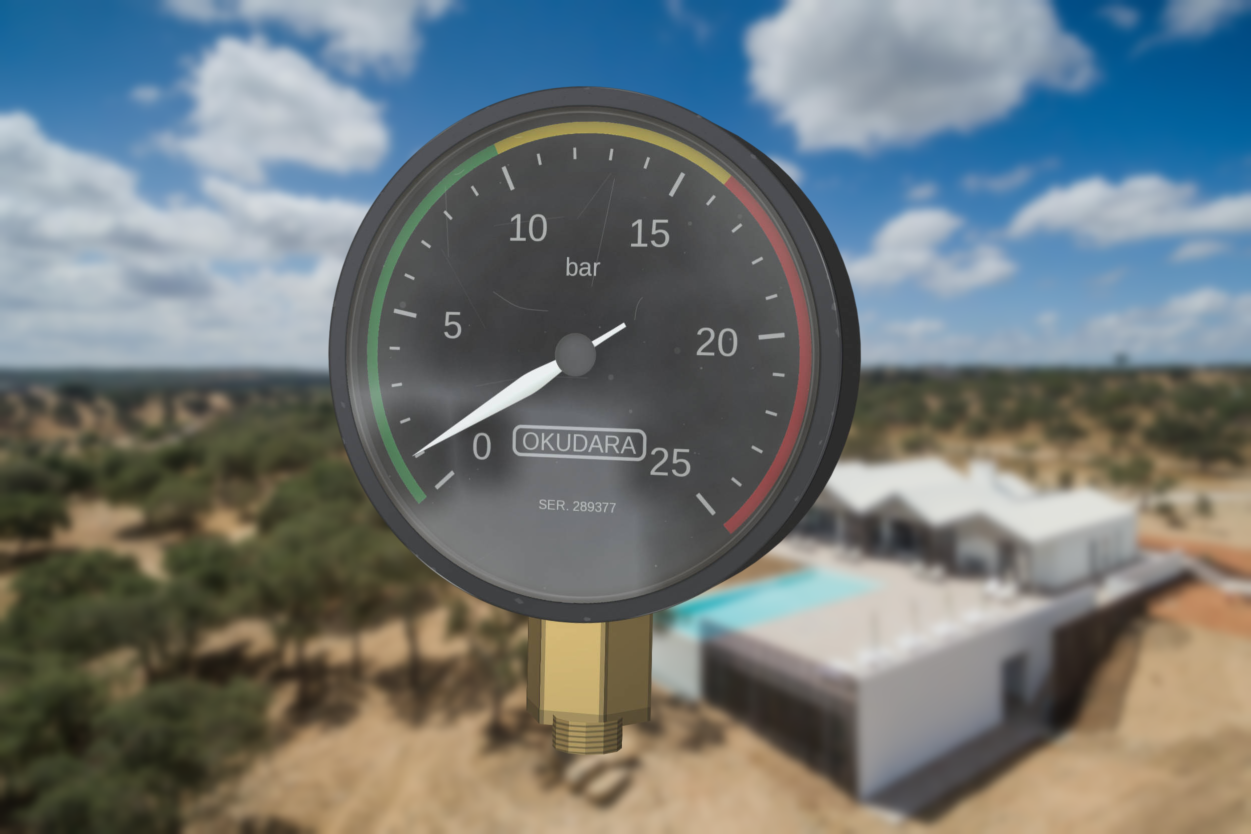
value=1 unit=bar
